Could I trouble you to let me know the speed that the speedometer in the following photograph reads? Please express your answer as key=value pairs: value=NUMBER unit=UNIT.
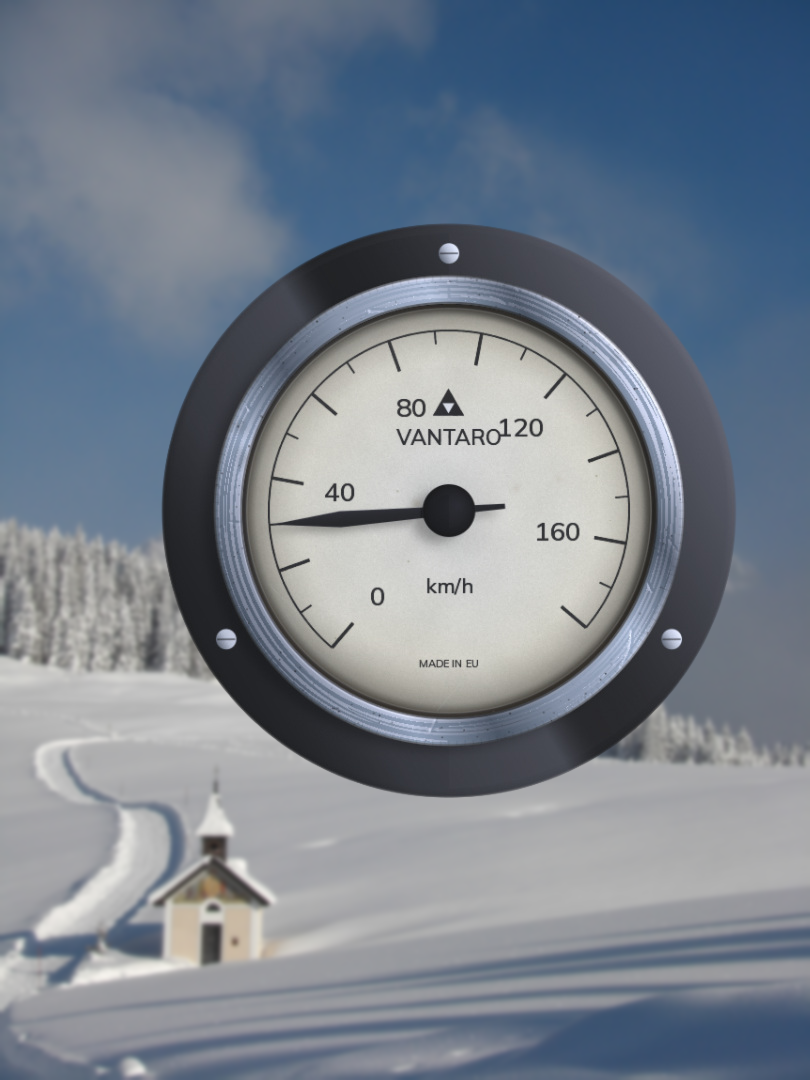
value=30 unit=km/h
